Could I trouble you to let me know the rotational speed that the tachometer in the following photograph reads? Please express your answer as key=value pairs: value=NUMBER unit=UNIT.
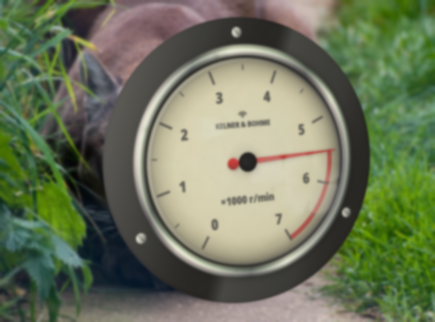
value=5500 unit=rpm
